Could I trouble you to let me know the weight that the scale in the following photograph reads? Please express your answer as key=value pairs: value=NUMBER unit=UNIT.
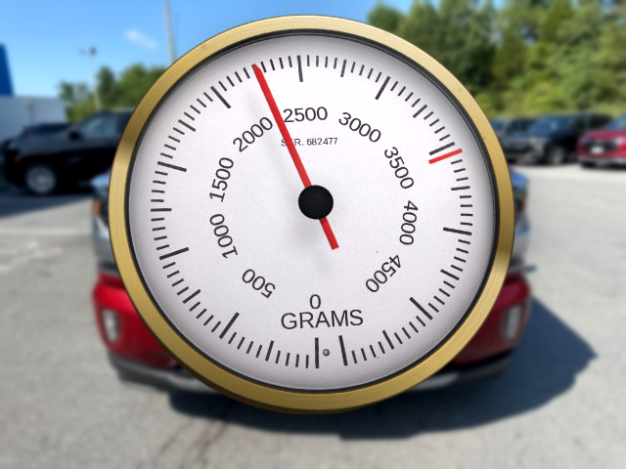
value=2250 unit=g
